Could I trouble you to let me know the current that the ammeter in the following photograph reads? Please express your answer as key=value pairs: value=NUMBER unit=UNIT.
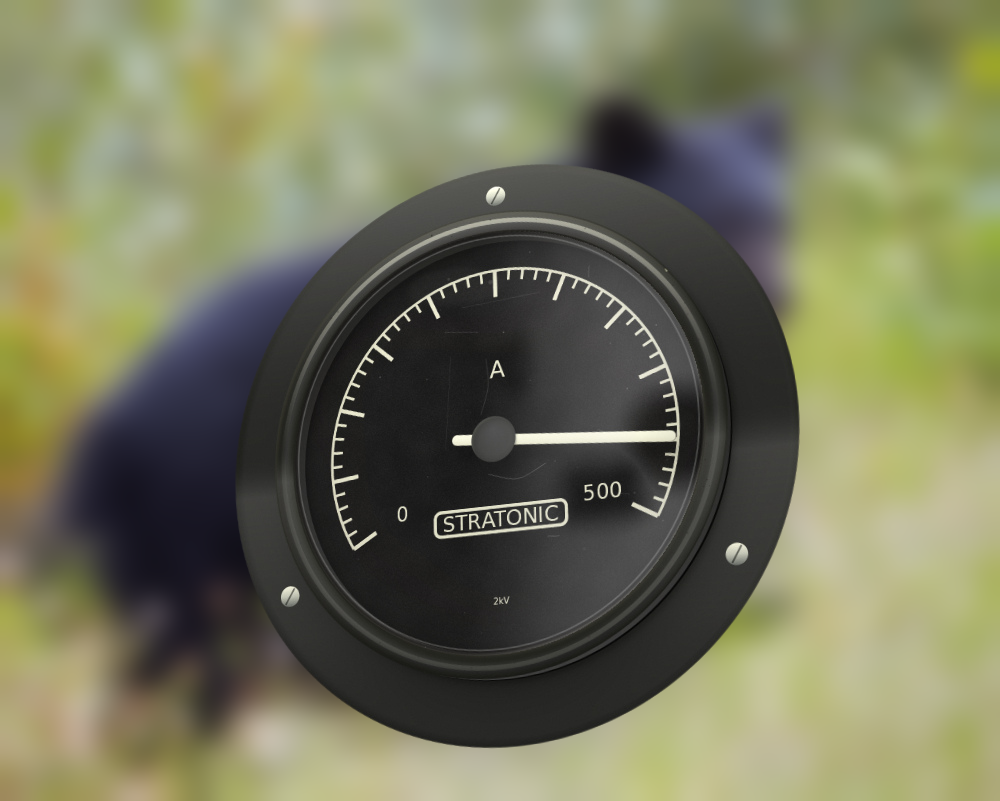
value=450 unit=A
